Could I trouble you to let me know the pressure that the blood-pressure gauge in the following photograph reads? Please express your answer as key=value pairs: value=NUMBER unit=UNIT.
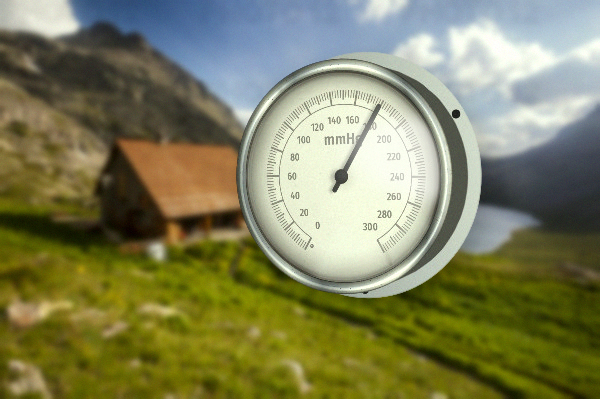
value=180 unit=mmHg
